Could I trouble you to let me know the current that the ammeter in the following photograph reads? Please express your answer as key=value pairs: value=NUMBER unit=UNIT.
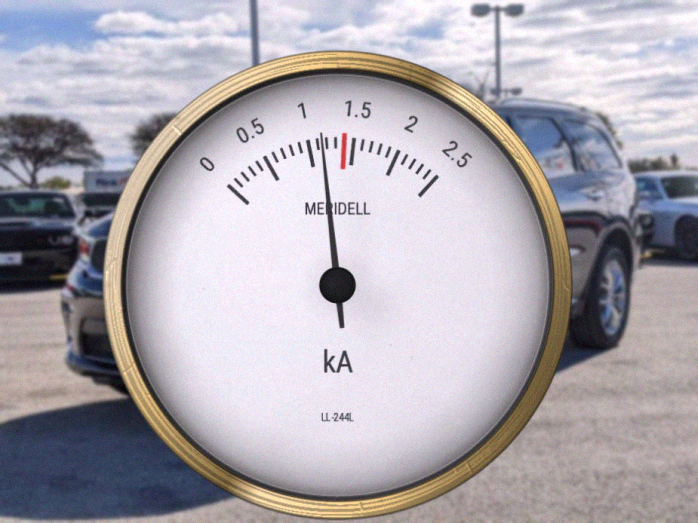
value=1.15 unit=kA
